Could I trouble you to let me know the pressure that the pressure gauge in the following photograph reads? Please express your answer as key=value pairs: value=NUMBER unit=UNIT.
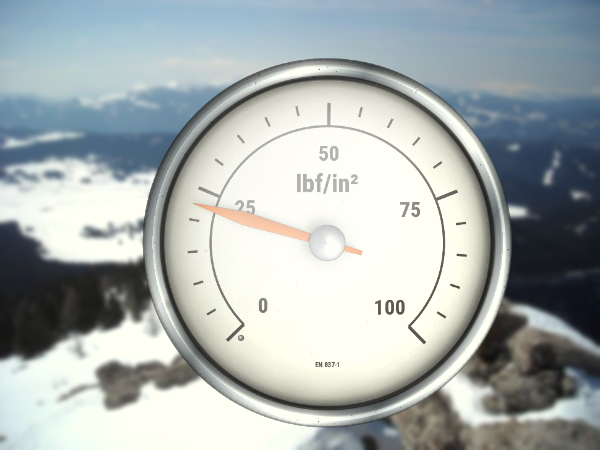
value=22.5 unit=psi
